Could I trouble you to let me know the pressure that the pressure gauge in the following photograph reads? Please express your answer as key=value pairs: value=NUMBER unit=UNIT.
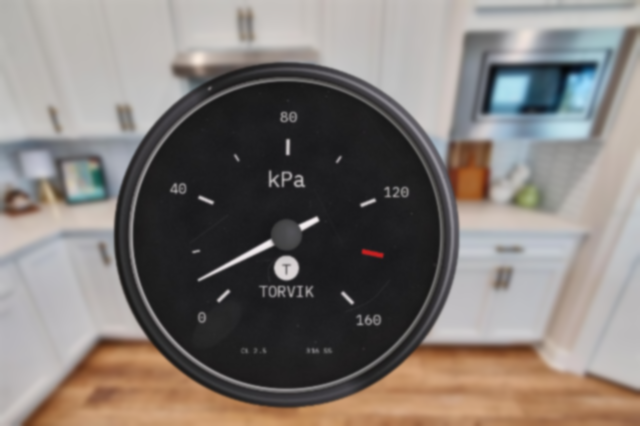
value=10 unit=kPa
